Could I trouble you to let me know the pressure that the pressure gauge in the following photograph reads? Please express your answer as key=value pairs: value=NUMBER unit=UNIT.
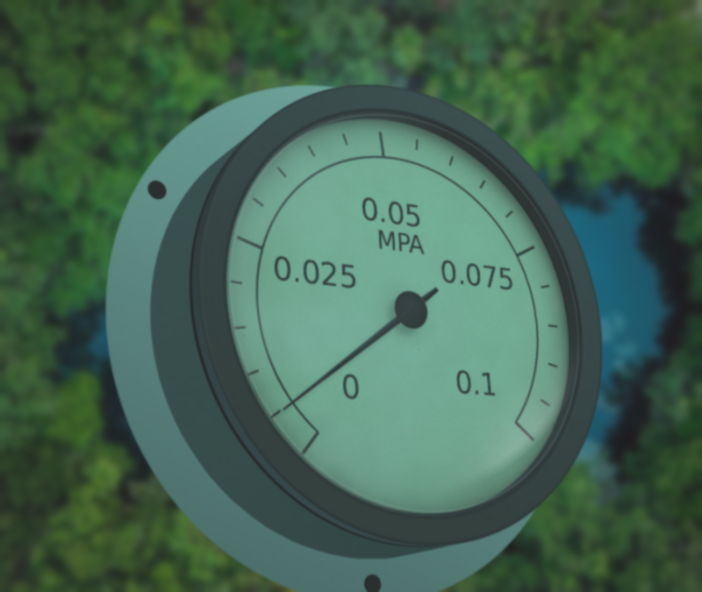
value=0.005 unit=MPa
